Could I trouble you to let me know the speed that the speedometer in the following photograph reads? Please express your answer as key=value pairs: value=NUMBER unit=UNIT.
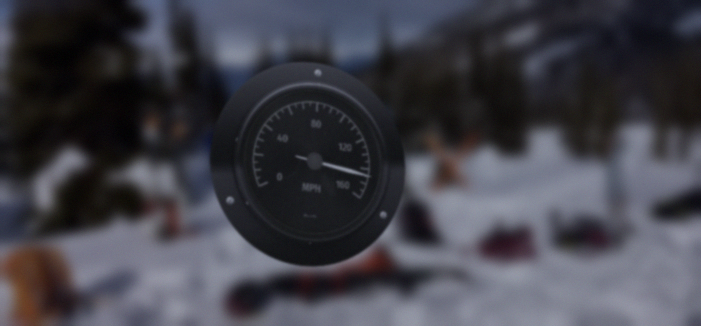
value=145 unit=mph
